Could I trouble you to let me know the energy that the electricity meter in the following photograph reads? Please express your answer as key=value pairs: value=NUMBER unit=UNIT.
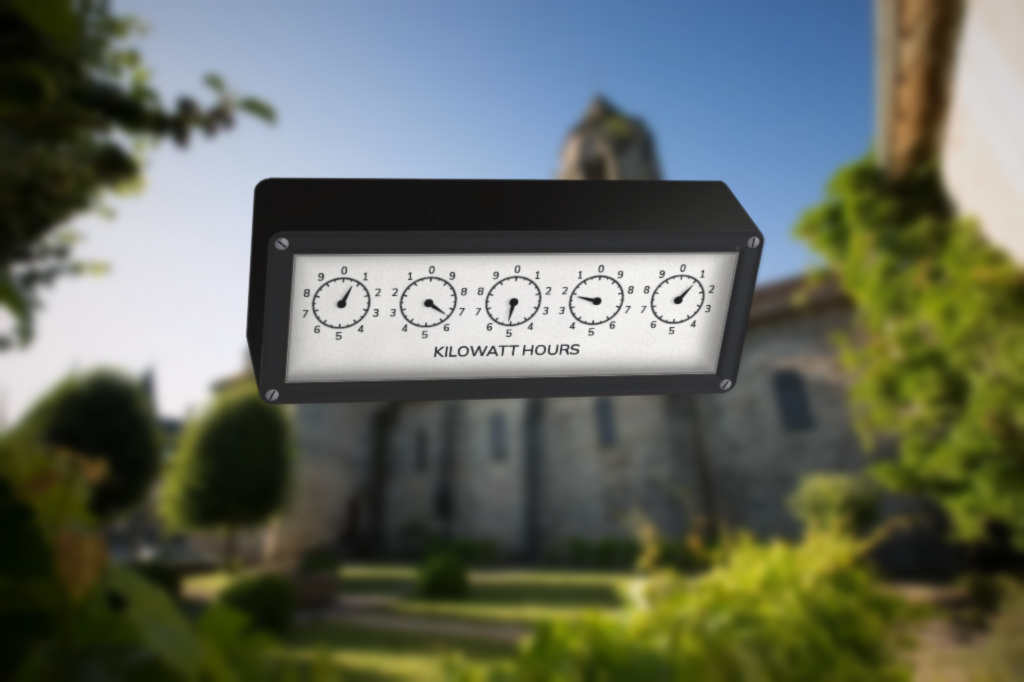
value=6521 unit=kWh
